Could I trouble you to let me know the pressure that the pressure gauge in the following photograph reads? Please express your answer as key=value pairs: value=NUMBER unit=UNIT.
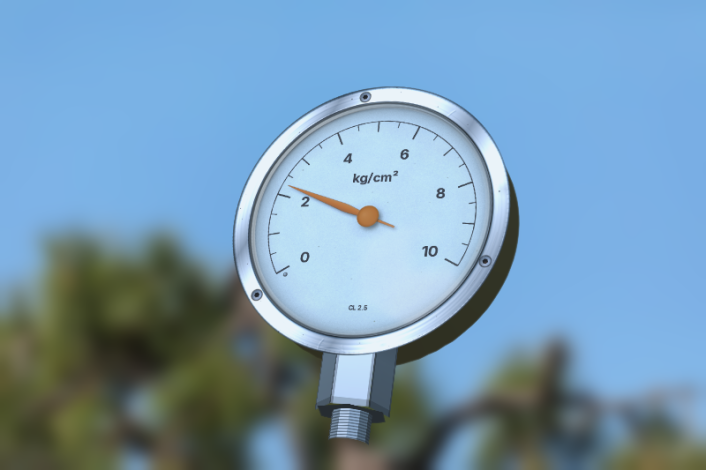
value=2.25 unit=kg/cm²
